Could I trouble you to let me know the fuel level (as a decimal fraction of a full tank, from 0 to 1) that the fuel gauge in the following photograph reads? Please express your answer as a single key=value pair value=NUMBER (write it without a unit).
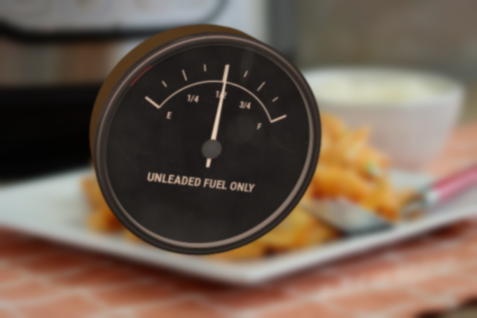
value=0.5
